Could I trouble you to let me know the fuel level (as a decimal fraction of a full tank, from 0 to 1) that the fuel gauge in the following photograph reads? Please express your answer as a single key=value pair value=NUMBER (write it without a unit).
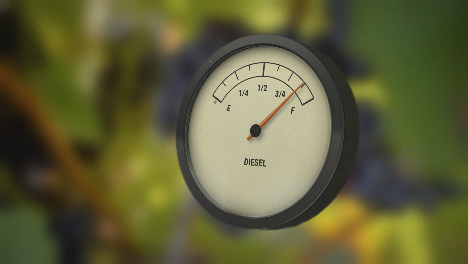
value=0.875
